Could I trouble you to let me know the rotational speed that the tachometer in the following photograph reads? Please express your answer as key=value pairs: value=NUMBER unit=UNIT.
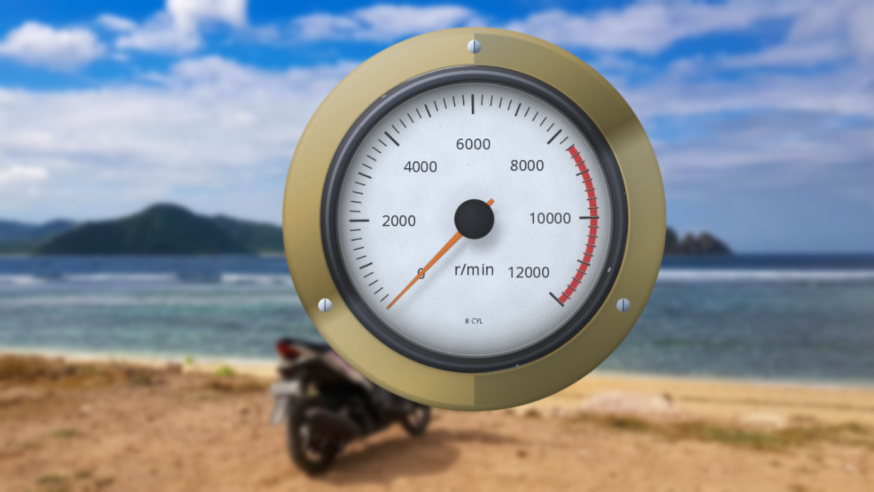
value=0 unit=rpm
